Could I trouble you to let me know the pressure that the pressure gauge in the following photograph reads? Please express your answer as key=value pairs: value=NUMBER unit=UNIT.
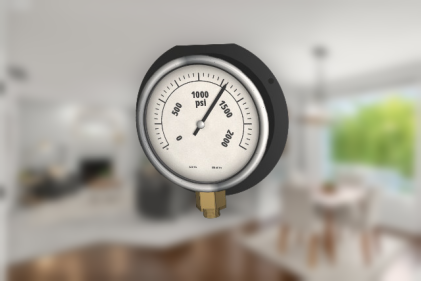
value=1300 unit=psi
